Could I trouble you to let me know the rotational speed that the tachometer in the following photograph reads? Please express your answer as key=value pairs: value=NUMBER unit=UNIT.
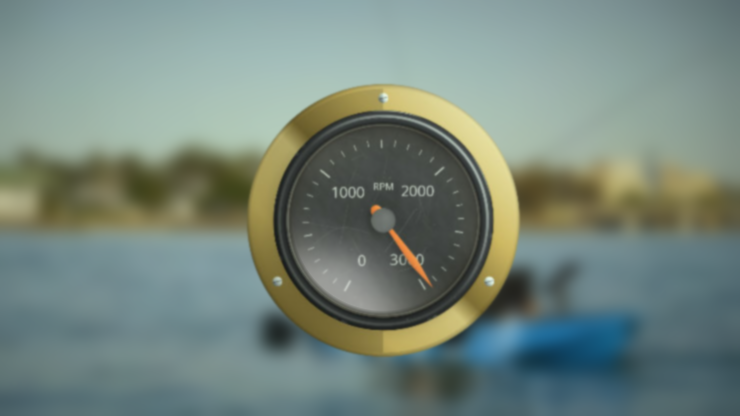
value=2950 unit=rpm
